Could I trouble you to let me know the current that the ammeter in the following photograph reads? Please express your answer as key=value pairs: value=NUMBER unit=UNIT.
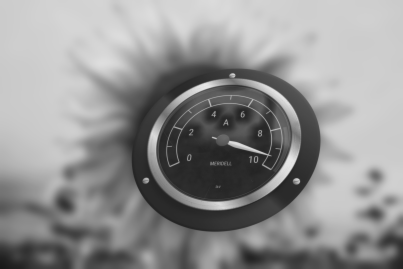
value=9.5 unit=A
